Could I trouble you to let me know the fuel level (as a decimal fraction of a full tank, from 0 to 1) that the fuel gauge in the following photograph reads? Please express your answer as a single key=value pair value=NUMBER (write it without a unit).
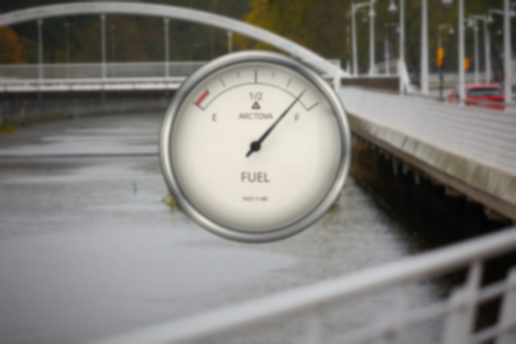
value=0.875
